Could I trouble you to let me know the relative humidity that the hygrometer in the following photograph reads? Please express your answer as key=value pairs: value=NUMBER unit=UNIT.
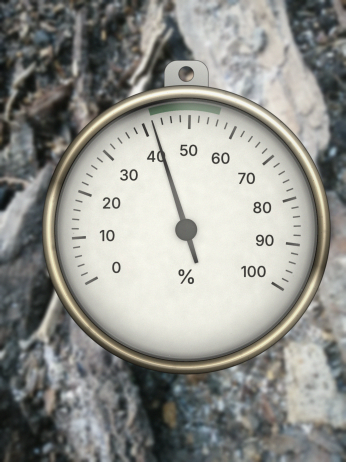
value=42 unit=%
